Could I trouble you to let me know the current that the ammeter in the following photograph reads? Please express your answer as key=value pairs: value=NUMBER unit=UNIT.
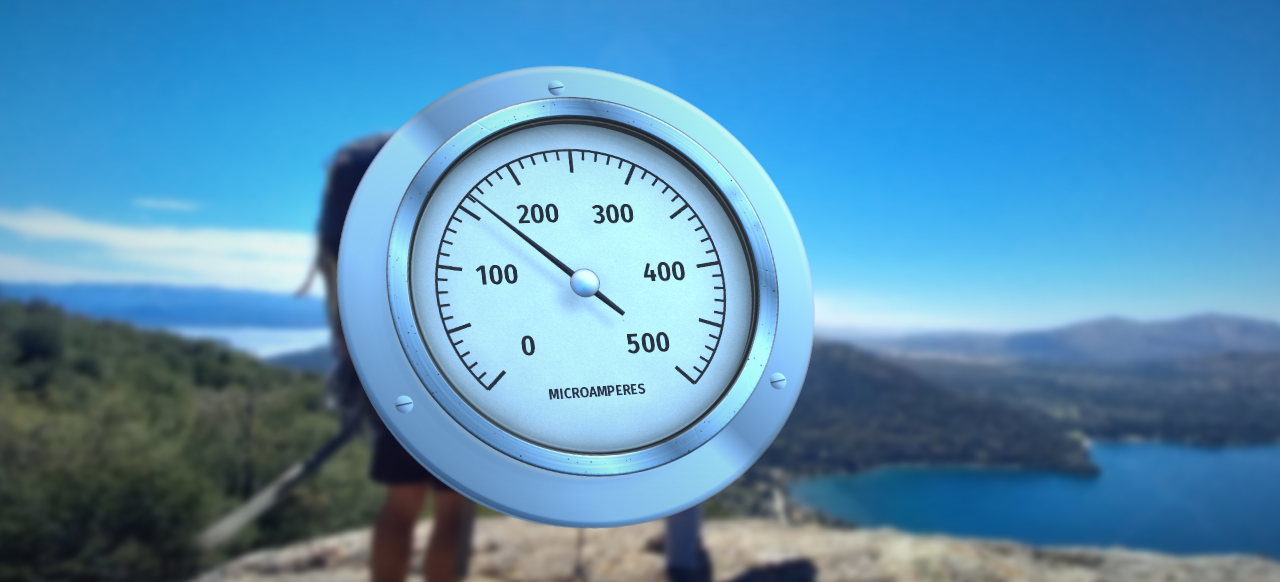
value=160 unit=µA
